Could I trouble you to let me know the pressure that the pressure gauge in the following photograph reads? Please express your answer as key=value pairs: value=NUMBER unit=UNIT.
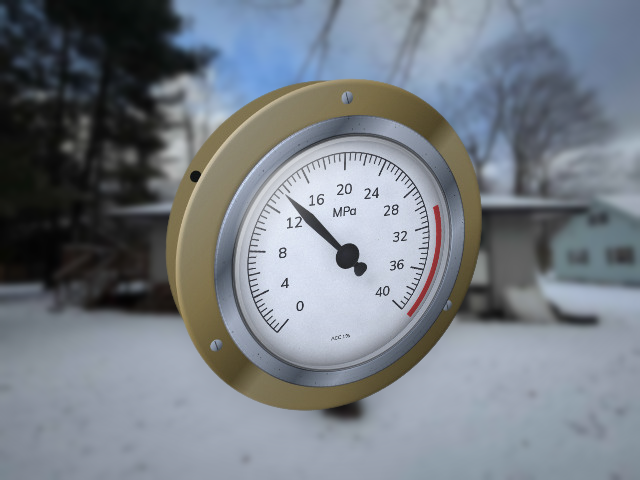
value=13.5 unit=MPa
